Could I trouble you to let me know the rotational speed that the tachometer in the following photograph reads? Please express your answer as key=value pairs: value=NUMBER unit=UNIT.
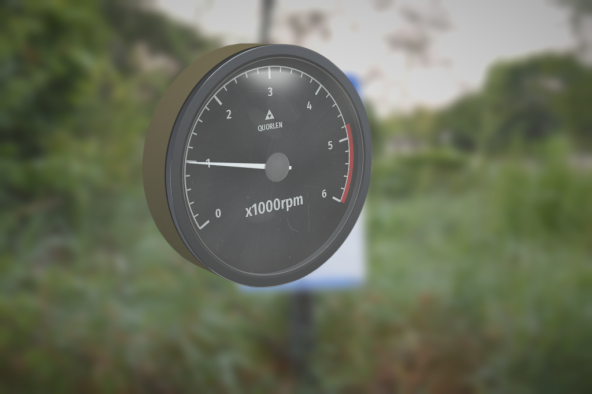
value=1000 unit=rpm
